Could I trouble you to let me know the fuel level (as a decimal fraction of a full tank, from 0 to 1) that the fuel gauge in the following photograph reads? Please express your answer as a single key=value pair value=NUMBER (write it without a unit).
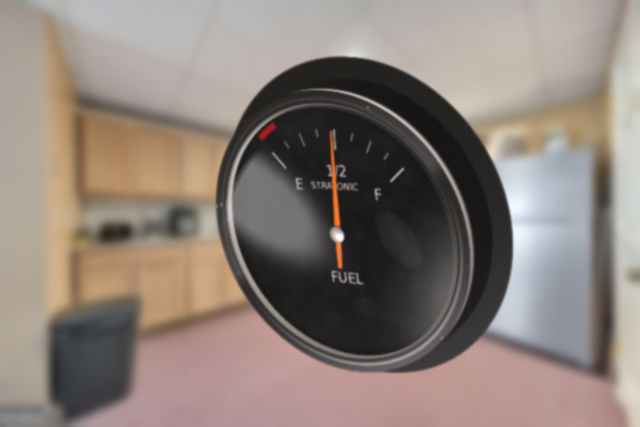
value=0.5
